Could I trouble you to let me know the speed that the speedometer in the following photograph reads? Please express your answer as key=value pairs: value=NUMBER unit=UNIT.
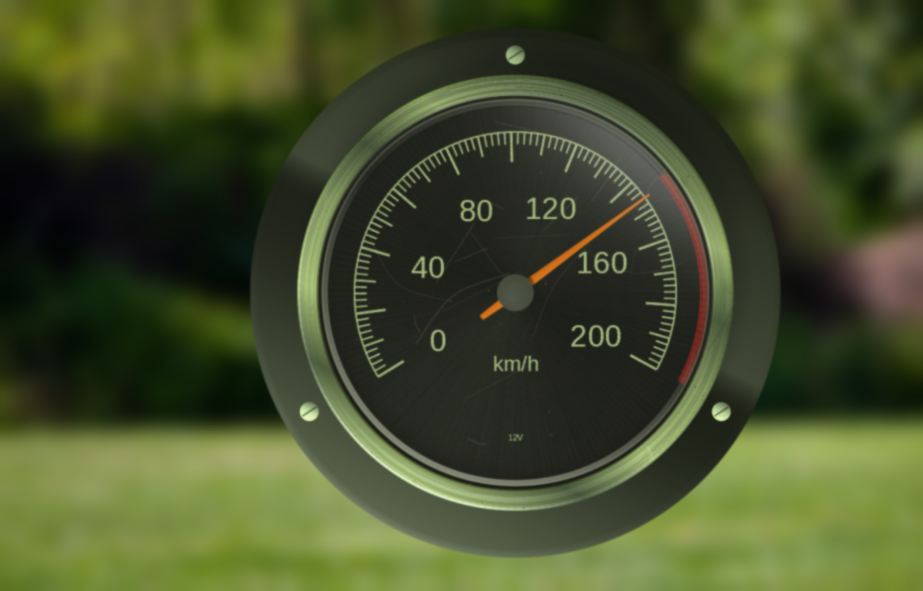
value=146 unit=km/h
